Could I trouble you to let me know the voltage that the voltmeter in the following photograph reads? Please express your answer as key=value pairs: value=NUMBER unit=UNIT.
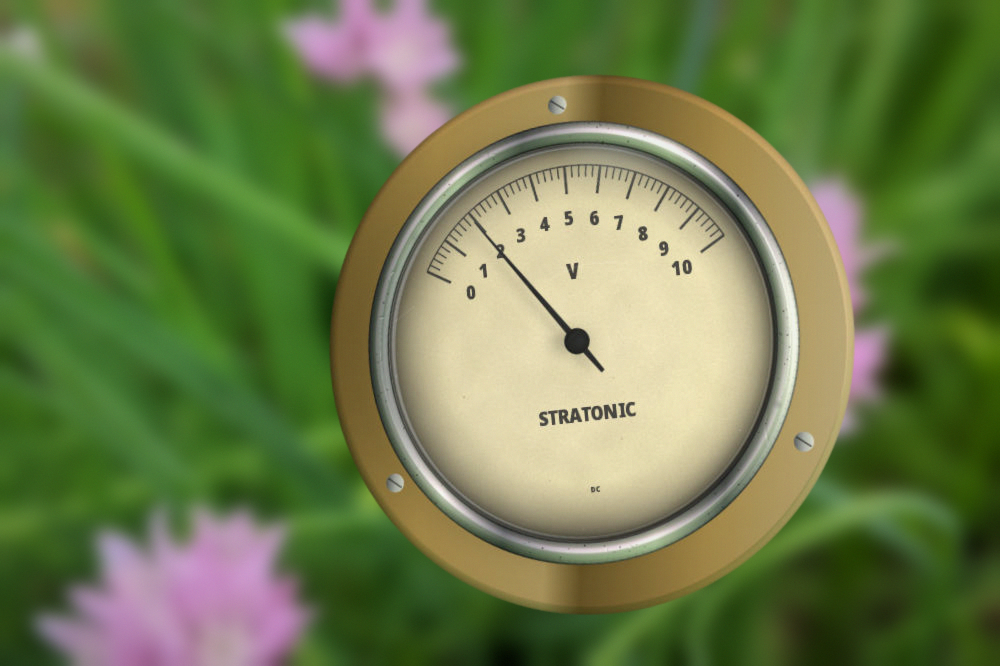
value=2 unit=V
